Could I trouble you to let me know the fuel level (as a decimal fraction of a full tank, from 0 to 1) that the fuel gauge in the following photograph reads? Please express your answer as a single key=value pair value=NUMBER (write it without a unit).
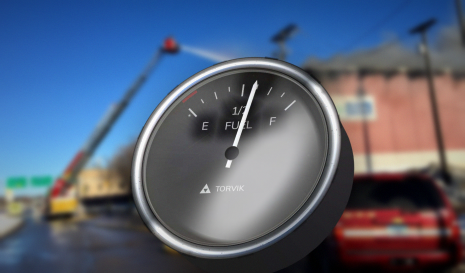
value=0.625
